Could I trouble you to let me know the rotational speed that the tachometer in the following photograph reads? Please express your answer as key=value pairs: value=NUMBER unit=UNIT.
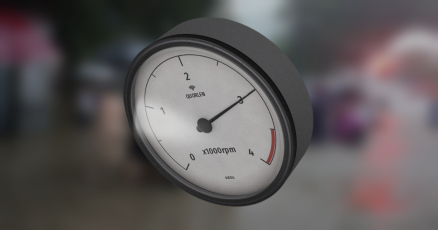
value=3000 unit=rpm
